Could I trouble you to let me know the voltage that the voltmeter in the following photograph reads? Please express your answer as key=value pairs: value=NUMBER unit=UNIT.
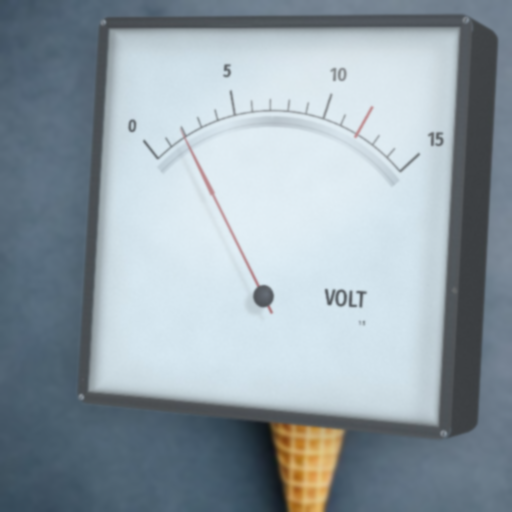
value=2 unit=V
